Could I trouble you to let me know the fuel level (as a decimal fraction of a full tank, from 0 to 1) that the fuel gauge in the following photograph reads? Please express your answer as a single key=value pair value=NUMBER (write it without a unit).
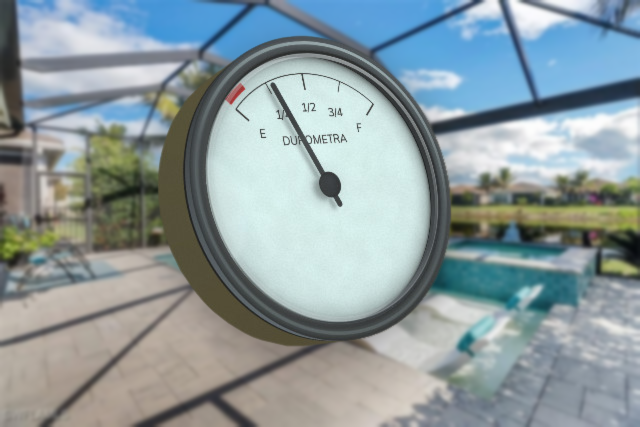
value=0.25
